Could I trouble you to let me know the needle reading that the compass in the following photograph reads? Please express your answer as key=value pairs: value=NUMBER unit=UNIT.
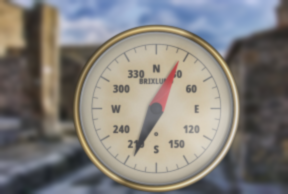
value=25 unit=°
